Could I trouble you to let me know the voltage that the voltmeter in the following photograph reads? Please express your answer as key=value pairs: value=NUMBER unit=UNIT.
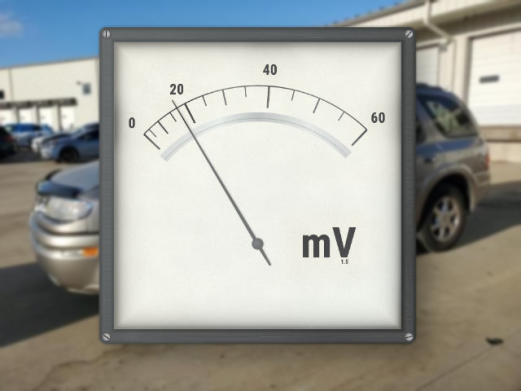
value=17.5 unit=mV
